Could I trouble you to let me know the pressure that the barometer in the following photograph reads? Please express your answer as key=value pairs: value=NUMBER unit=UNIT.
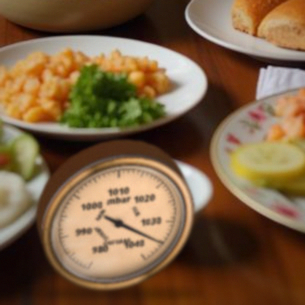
value=1035 unit=mbar
